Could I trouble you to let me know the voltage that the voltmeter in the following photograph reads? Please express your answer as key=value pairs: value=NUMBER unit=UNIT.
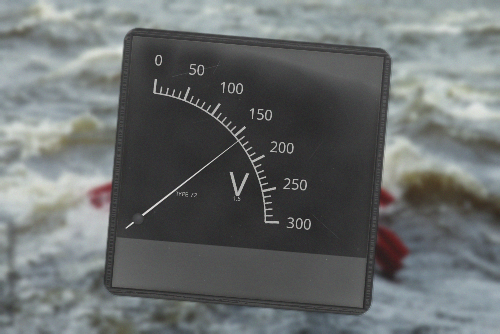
value=160 unit=V
